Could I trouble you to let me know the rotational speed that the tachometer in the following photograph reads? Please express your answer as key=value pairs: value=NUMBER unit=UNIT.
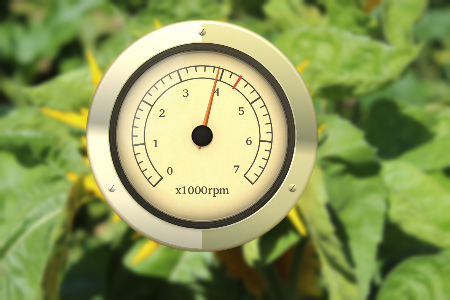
value=3900 unit=rpm
